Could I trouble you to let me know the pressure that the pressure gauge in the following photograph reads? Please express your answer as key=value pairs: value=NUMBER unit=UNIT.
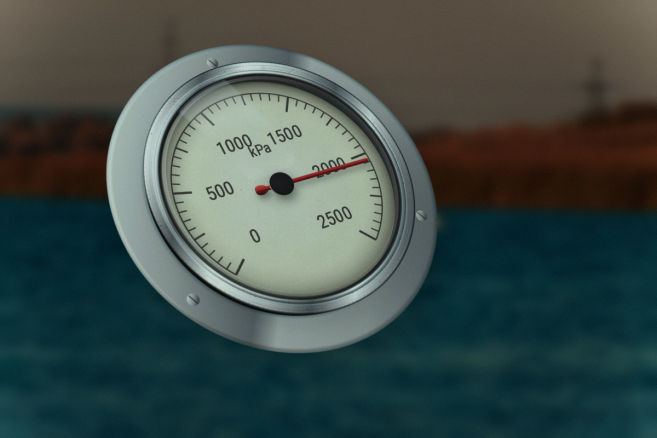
value=2050 unit=kPa
